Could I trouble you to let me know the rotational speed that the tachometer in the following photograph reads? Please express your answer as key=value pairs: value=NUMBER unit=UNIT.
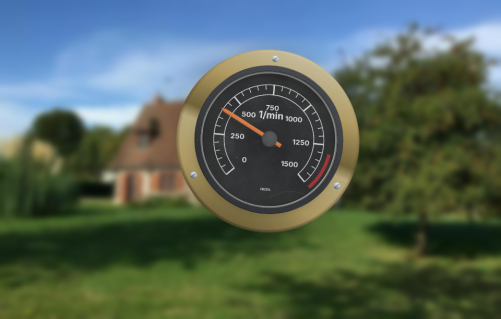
value=400 unit=rpm
